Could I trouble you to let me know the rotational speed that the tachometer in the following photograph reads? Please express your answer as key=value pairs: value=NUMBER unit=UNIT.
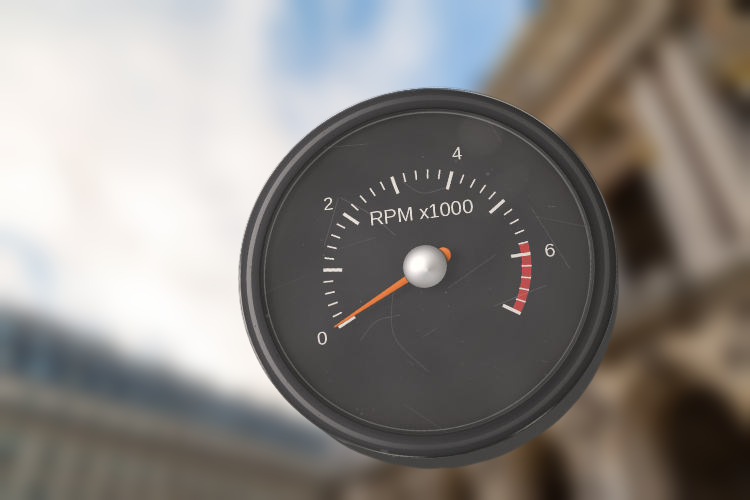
value=0 unit=rpm
